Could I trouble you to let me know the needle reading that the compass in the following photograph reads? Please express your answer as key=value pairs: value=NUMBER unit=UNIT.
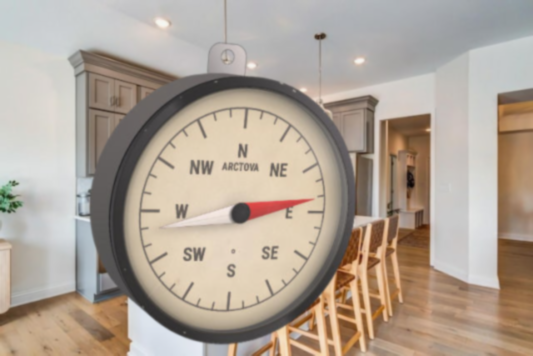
value=80 unit=°
